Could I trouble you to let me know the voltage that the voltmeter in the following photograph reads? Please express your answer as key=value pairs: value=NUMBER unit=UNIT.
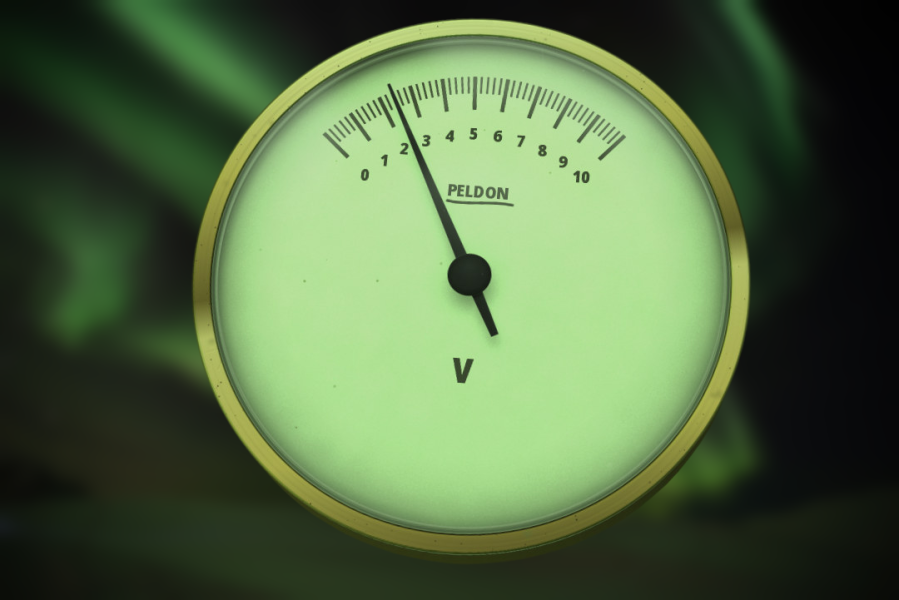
value=2.4 unit=V
